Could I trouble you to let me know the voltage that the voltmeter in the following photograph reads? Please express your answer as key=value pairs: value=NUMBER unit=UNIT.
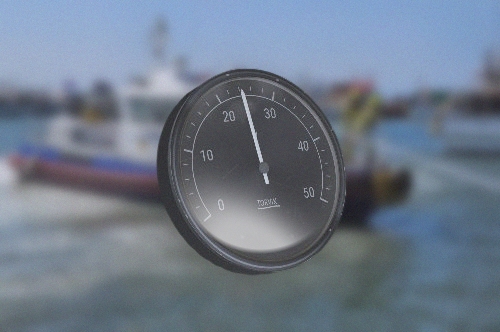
value=24 unit=V
